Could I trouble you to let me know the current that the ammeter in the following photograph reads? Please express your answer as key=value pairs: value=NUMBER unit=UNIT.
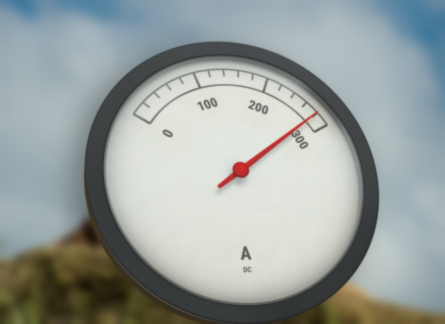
value=280 unit=A
